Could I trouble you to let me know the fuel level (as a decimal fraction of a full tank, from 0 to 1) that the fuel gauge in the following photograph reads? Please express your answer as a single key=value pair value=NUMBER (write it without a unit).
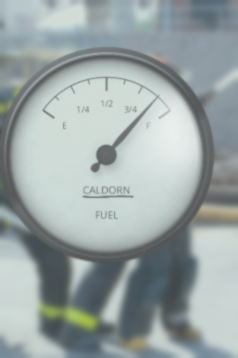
value=0.875
